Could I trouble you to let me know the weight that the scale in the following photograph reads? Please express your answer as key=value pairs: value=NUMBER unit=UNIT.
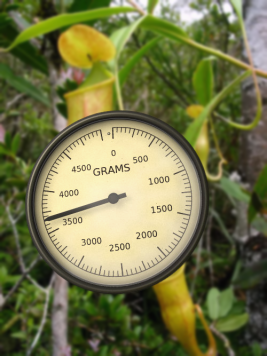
value=3650 unit=g
